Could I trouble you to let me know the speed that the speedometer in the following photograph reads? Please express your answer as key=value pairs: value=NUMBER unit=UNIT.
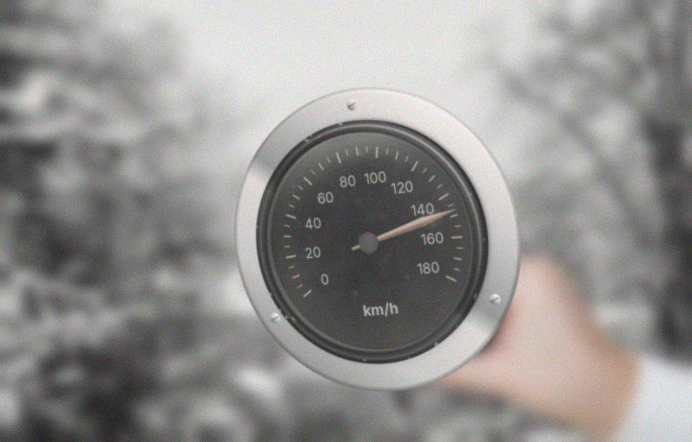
value=147.5 unit=km/h
